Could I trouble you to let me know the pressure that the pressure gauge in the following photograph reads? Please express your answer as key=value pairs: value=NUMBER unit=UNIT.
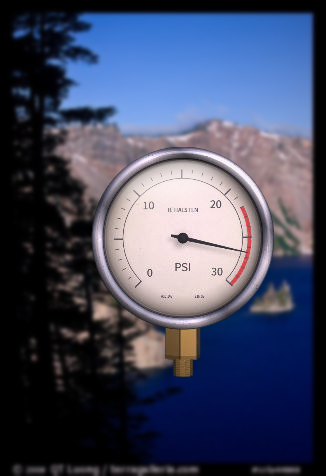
value=26.5 unit=psi
